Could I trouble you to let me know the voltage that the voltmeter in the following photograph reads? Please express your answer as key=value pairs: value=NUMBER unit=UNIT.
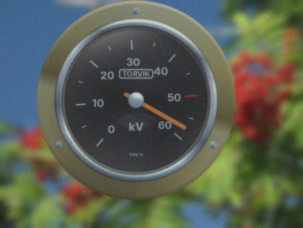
value=57.5 unit=kV
